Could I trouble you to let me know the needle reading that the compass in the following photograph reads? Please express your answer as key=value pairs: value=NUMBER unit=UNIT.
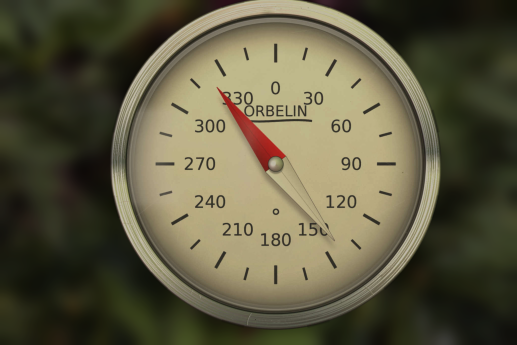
value=322.5 unit=°
